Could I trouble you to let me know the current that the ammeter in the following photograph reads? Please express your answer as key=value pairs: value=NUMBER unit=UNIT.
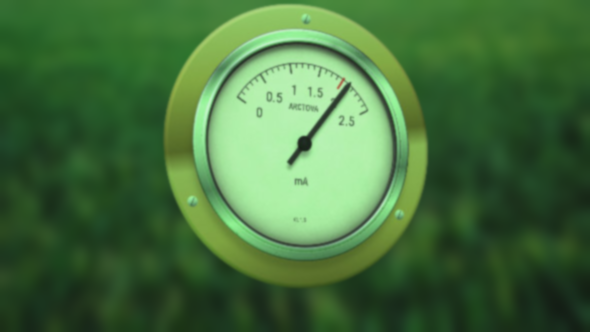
value=2 unit=mA
